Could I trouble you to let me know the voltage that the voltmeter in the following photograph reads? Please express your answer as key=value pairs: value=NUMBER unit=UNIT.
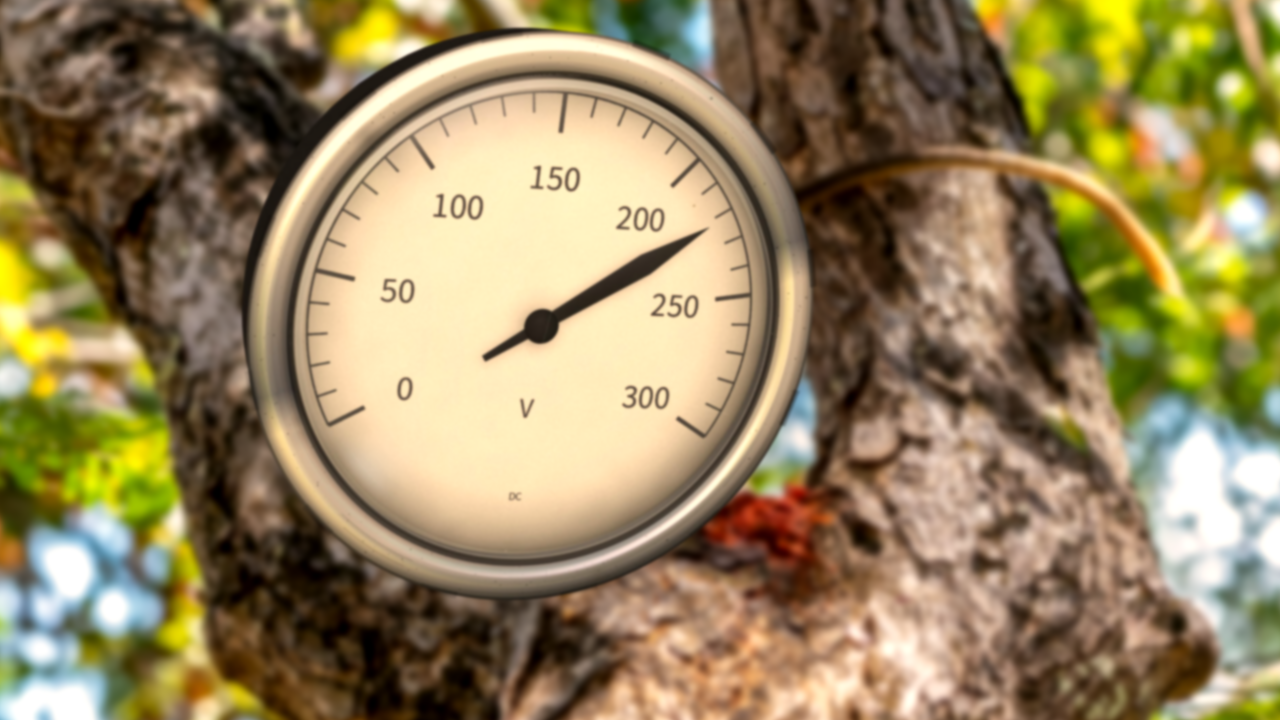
value=220 unit=V
